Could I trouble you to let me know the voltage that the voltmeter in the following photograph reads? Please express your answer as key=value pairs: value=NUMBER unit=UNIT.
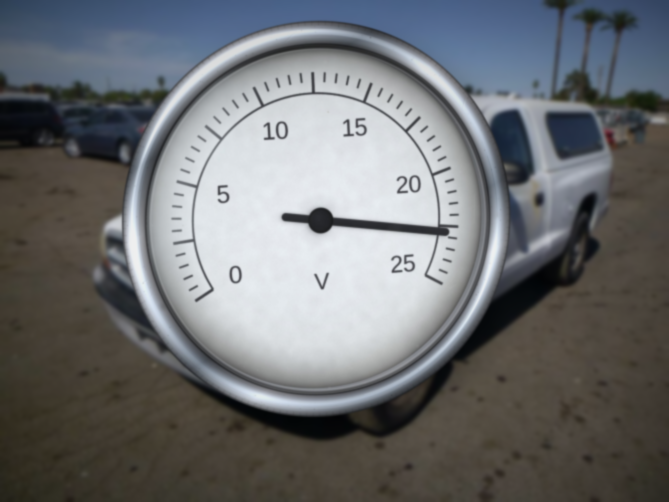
value=22.75 unit=V
